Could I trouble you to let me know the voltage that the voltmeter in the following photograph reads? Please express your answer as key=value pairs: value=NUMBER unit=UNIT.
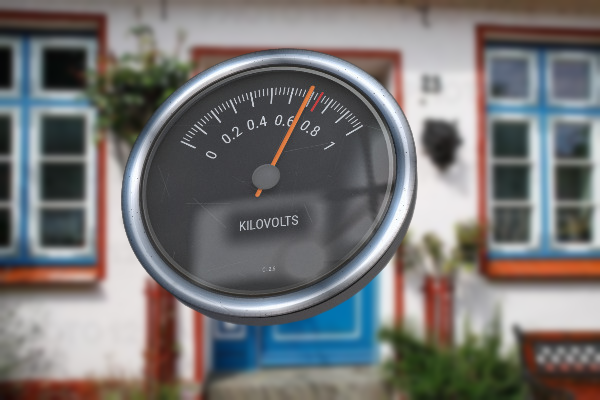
value=0.7 unit=kV
